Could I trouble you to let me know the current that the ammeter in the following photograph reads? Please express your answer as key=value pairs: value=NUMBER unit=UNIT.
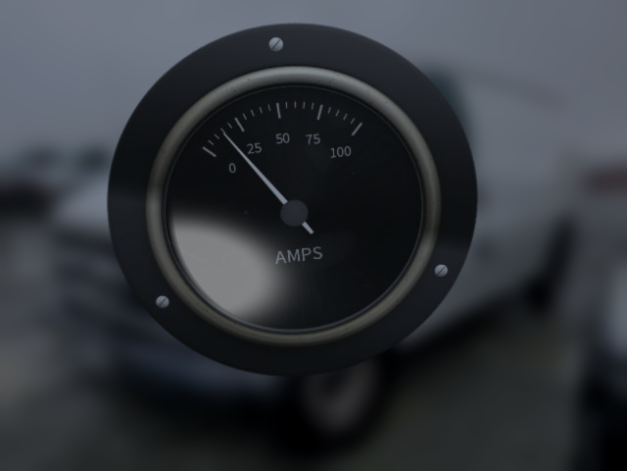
value=15 unit=A
